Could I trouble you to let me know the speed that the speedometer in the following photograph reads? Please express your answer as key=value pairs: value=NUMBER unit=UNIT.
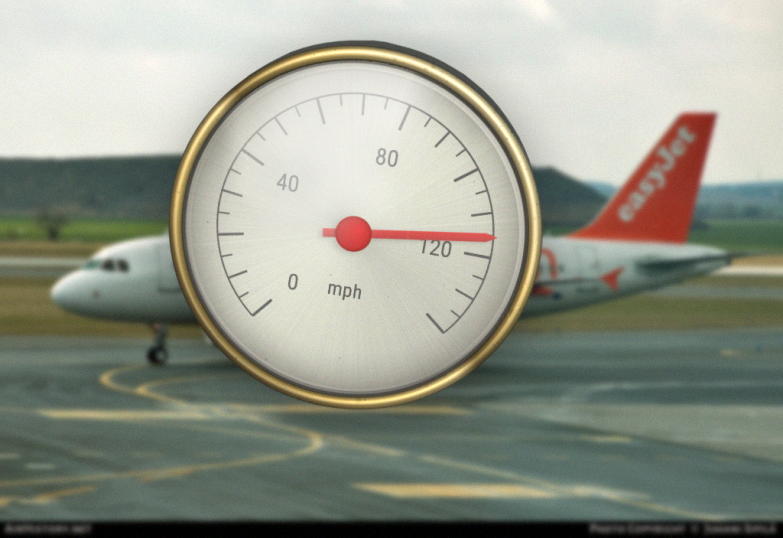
value=115 unit=mph
